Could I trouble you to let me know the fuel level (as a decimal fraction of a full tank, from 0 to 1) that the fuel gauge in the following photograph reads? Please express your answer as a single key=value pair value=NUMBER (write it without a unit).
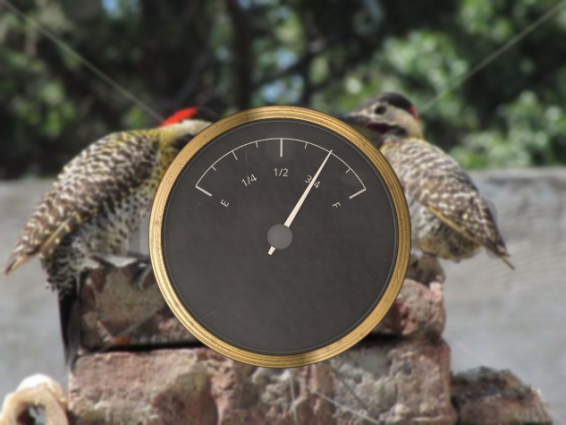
value=0.75
